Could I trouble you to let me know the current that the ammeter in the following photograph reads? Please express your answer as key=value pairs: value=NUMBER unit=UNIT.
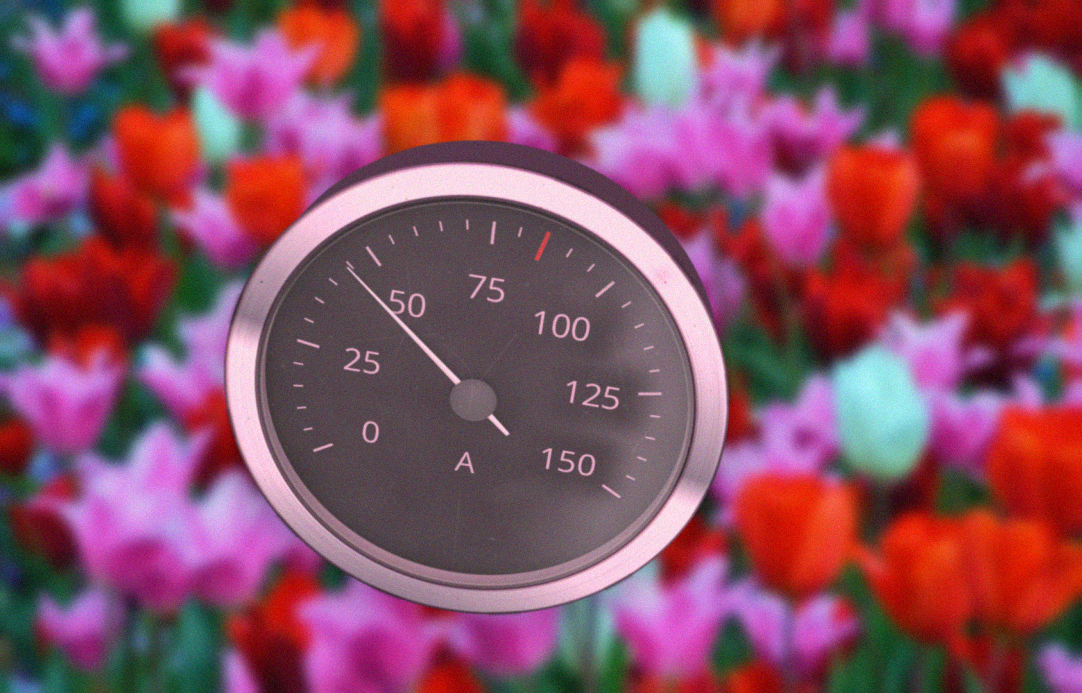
value=45 unit=A
